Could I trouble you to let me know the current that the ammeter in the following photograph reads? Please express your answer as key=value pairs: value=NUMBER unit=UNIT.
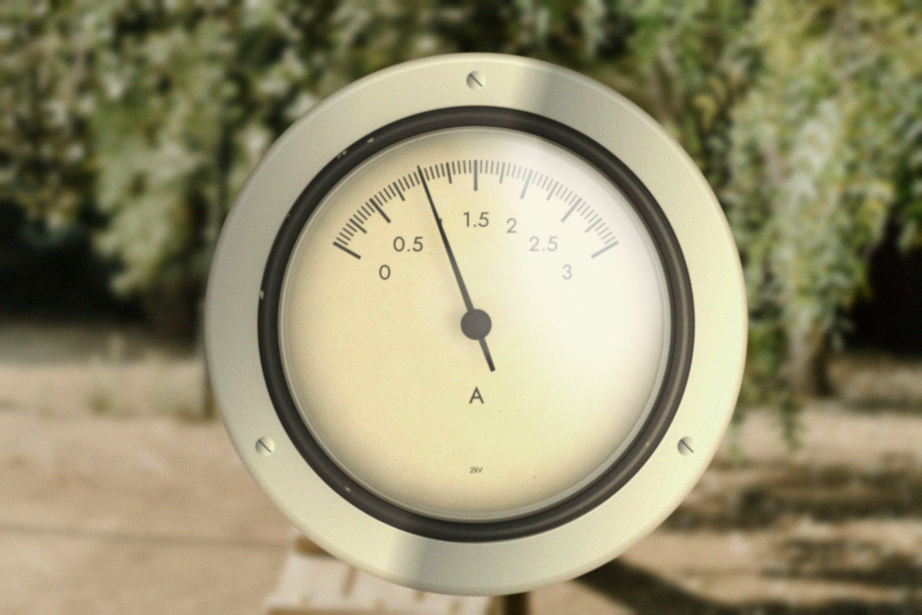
value=1 unit=A
